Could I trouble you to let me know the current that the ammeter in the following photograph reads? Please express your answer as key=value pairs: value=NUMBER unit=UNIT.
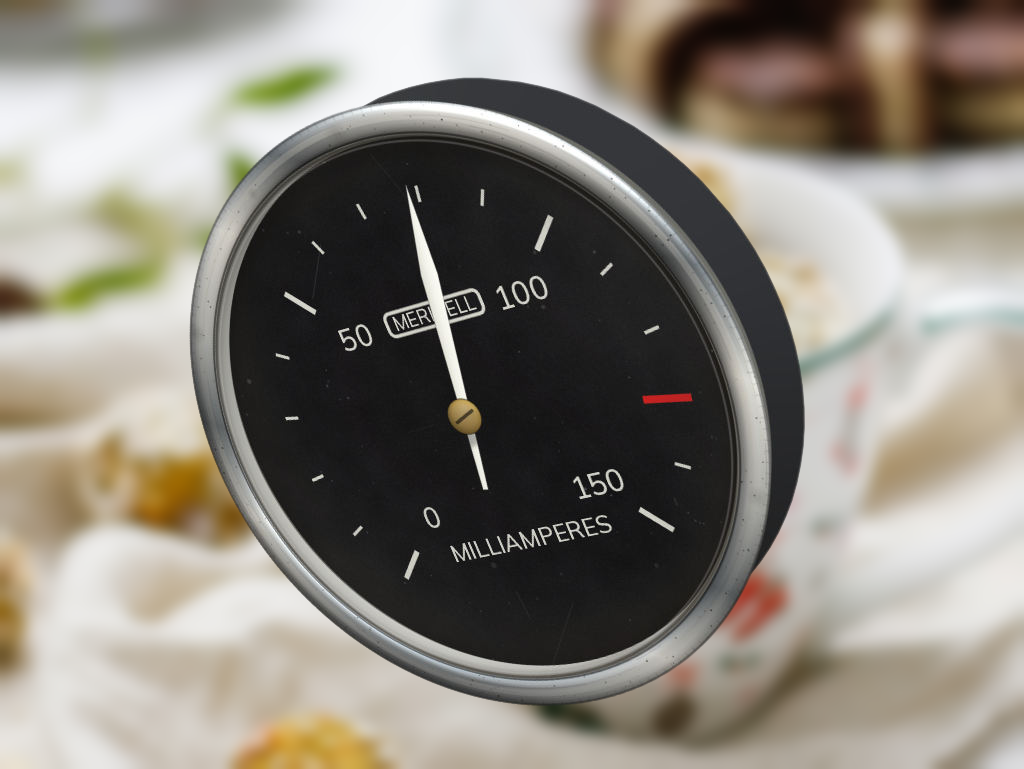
value=80 unit=mA
